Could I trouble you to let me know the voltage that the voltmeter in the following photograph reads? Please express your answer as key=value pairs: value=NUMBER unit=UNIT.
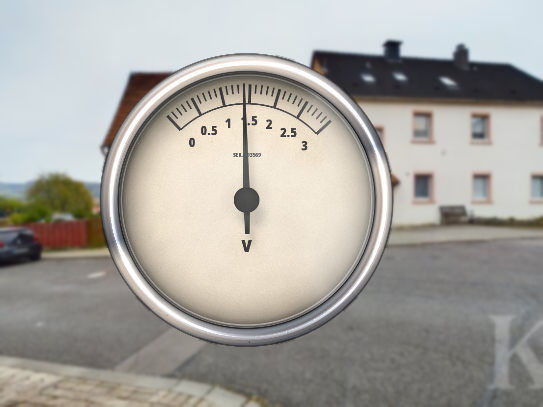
value=1.4 unit=V
